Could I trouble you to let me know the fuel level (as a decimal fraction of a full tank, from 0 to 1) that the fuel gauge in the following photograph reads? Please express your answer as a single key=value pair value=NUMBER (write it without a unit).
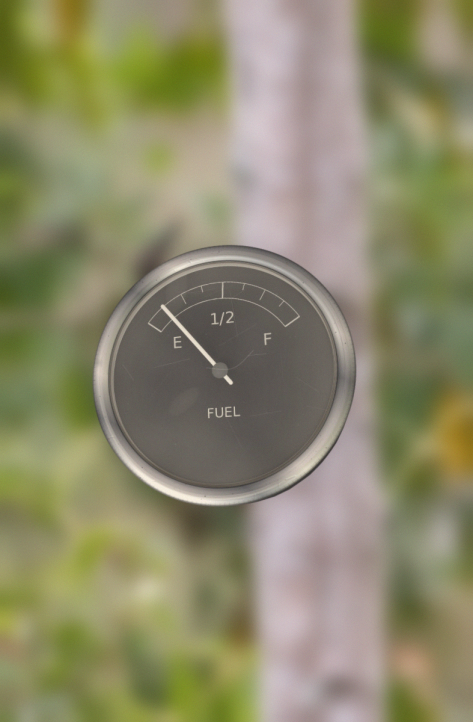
value=0.125
